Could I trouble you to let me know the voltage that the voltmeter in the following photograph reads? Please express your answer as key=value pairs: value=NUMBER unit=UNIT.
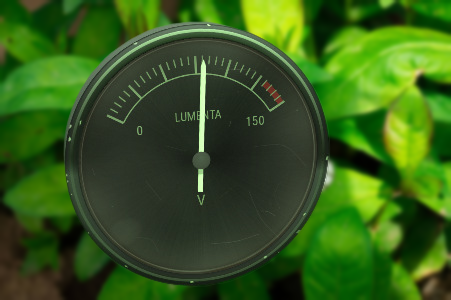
value=80 unit=V
